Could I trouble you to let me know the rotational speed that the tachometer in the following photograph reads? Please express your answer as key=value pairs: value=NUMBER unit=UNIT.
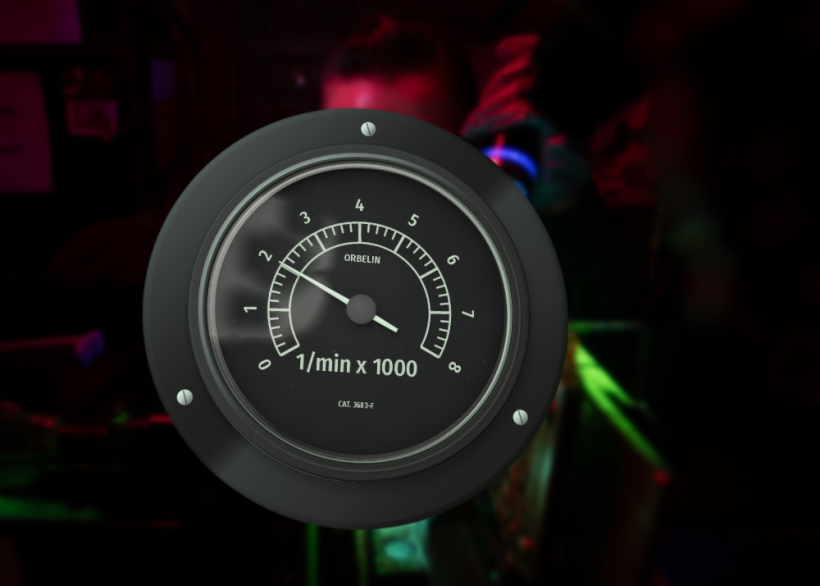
value=2000 unit=rpm
